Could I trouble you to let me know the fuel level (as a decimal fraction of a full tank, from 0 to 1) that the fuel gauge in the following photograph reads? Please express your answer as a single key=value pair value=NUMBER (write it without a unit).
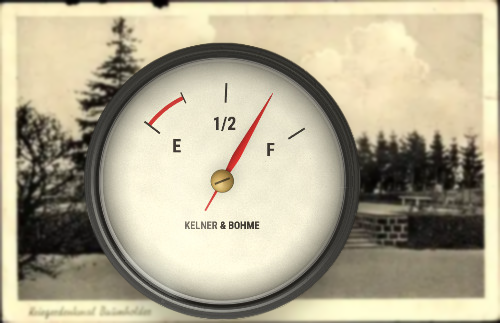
value=0.75
